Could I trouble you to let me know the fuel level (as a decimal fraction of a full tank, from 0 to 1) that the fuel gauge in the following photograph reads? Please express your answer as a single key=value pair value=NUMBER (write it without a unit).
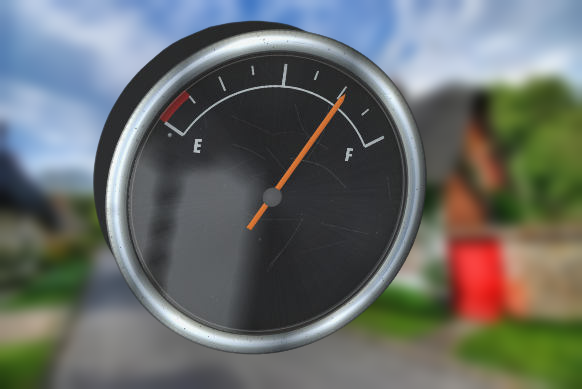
value=0.75
